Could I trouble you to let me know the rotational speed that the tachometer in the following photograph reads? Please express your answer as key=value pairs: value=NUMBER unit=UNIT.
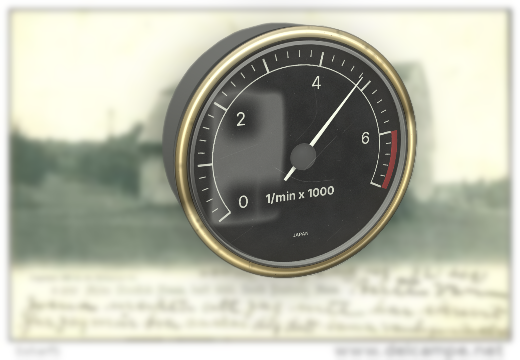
value=4800 unit=rpm
